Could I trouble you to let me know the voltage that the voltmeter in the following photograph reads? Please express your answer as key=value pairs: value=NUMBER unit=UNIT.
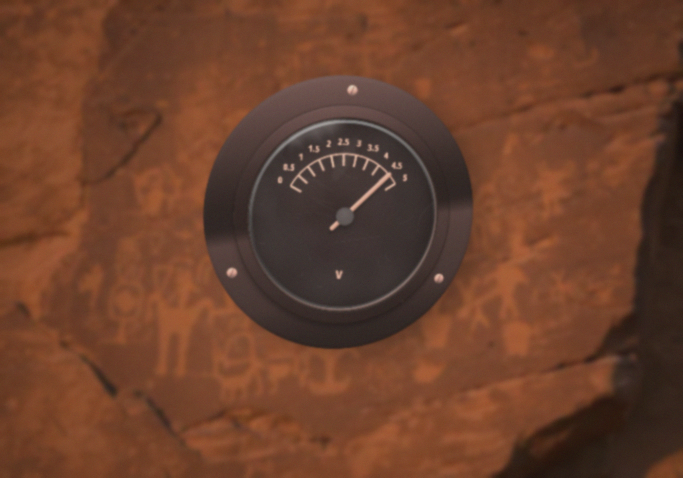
value=4.5 unit=V
